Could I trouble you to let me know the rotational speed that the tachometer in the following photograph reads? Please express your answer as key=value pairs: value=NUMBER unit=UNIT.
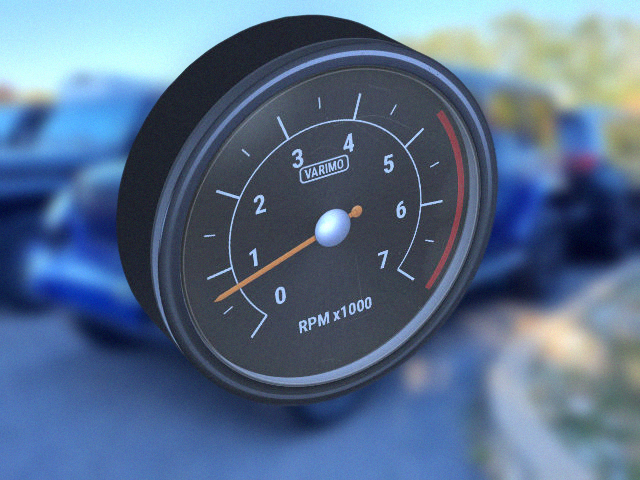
value=750 unit=rpm
